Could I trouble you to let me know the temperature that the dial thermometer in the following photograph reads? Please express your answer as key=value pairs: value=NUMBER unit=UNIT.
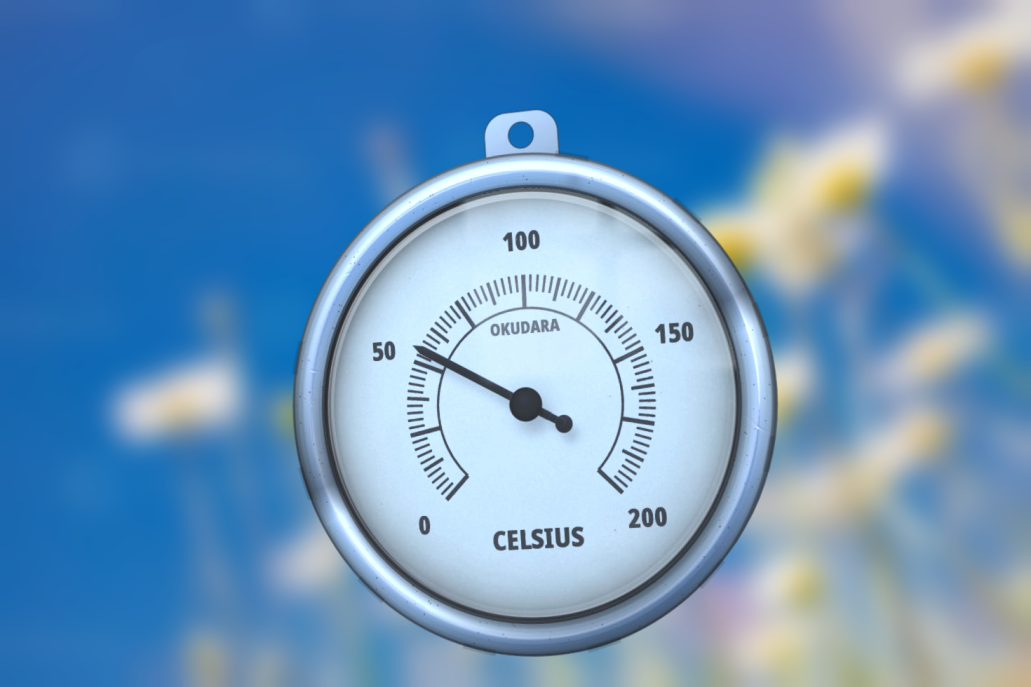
value=55 unit=°C
